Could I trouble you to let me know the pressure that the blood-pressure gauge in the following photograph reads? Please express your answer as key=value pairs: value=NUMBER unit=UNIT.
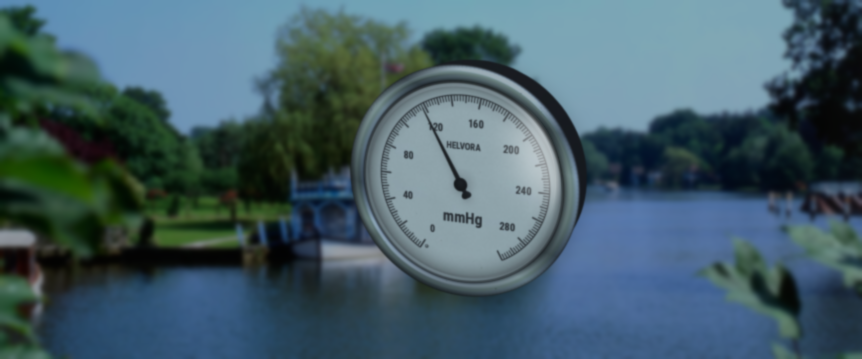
value=120 unit=mmHg
